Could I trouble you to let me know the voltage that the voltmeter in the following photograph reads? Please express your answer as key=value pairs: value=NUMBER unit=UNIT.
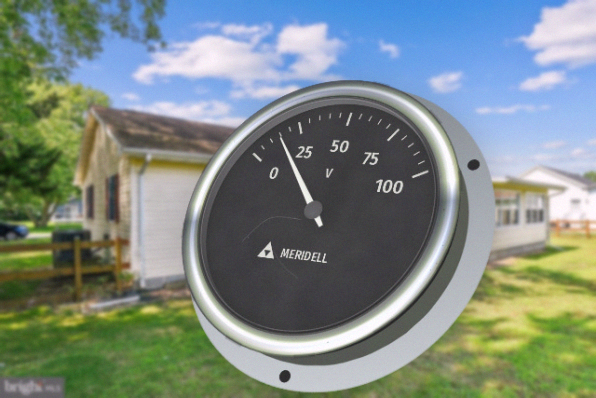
value=15 unit=V
